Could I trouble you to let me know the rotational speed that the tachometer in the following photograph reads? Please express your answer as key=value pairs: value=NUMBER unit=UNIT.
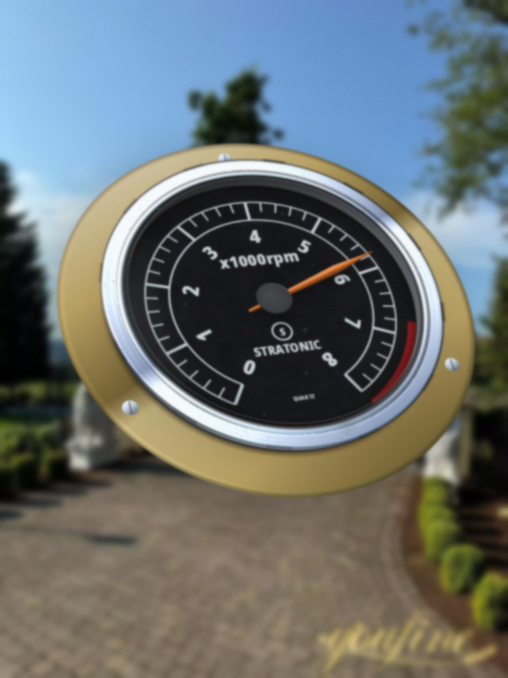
value=5800 unit=rpm
